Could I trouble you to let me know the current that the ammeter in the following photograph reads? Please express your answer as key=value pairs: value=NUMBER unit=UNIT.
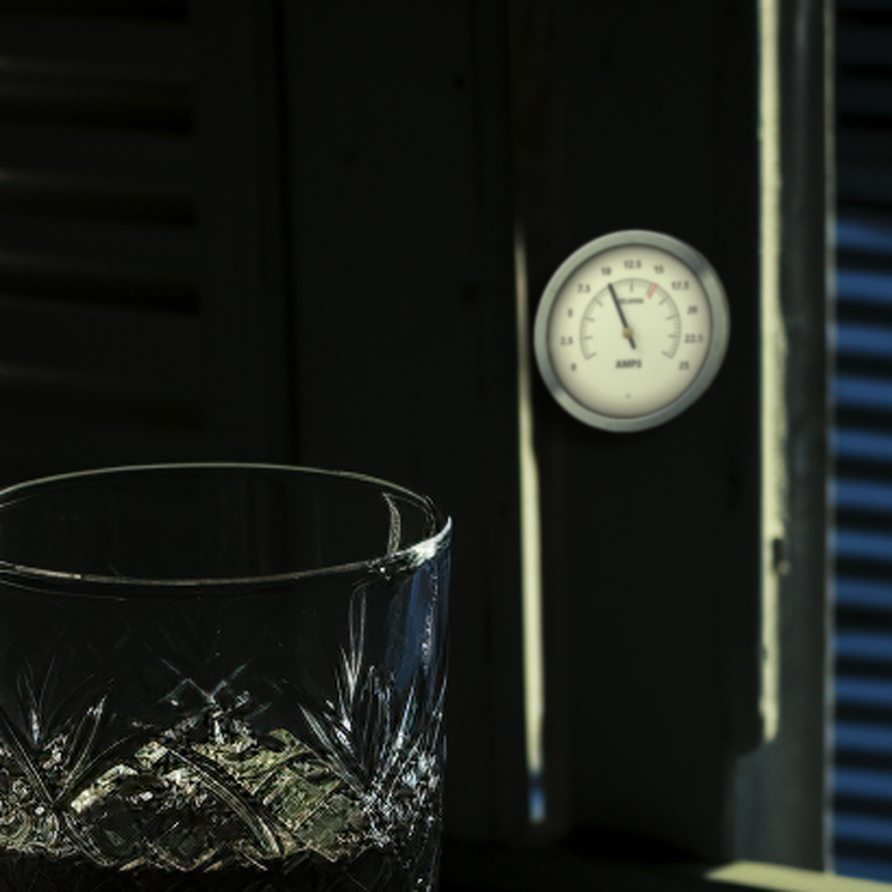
value=10 unit=A
